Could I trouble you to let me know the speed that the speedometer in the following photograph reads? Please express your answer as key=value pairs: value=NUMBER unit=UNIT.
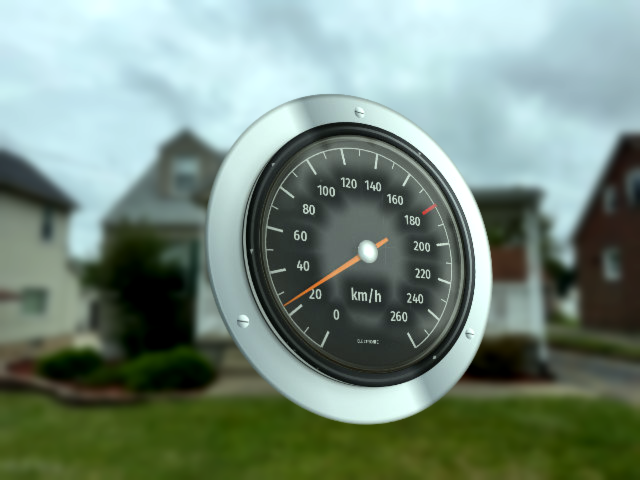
value=25 unit=km/h
